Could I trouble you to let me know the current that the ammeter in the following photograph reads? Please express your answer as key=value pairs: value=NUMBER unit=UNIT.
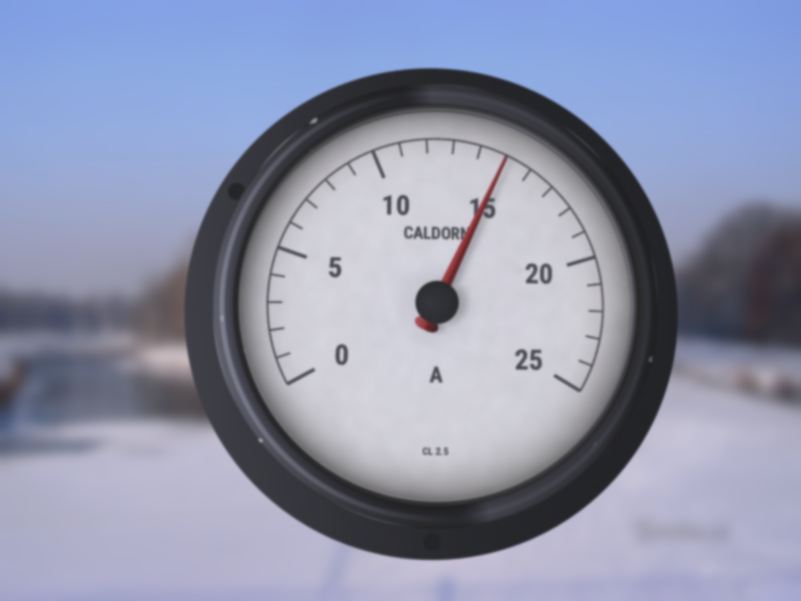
value=15 unit=A
